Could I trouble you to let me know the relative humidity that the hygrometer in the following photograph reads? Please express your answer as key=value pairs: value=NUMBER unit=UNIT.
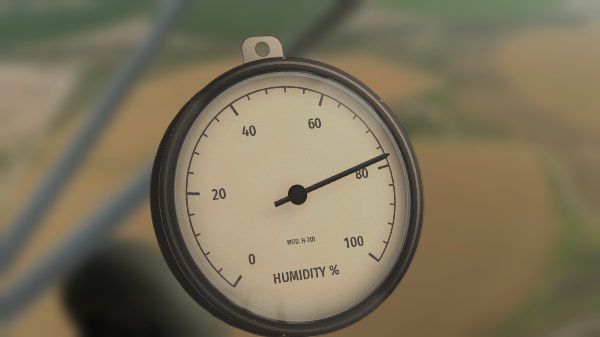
value=78 unit=%
